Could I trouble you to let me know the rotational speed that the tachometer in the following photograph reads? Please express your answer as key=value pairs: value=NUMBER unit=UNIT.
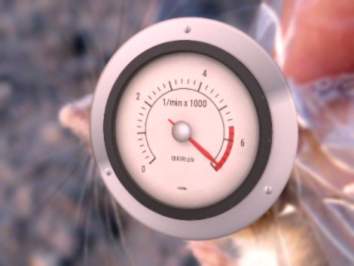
value=6800 unit=rpm
